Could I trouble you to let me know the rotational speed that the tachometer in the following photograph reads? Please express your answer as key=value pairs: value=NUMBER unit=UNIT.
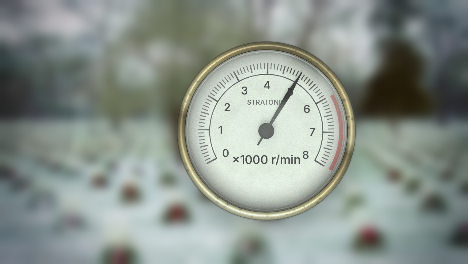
value=5000 unit=rpm
